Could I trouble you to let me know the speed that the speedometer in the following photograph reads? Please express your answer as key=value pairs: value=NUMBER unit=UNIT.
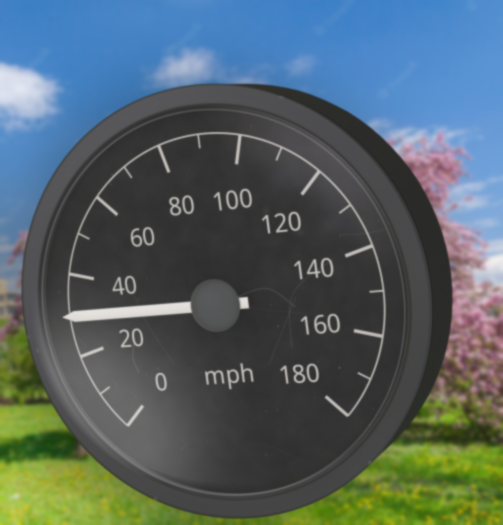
value=30 unit=mph
